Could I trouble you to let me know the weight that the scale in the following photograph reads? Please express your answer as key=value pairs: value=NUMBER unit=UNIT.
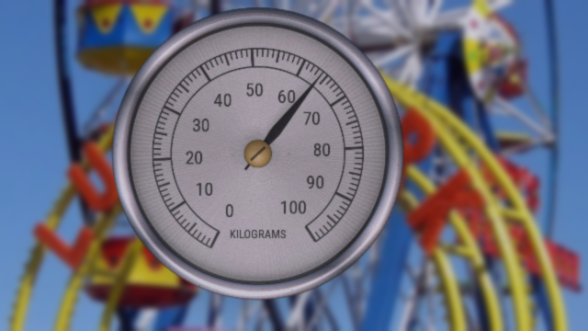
value=64 unit=kg
